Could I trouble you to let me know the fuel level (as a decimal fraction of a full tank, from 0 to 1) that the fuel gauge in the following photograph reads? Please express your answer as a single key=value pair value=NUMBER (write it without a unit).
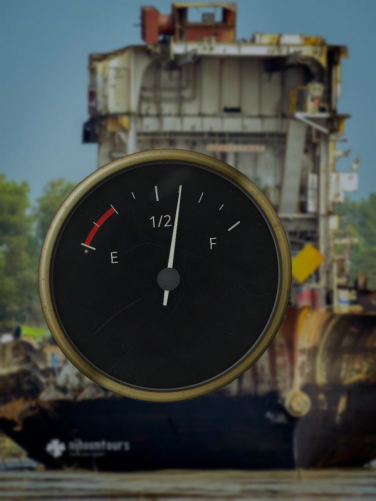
value=0.625
